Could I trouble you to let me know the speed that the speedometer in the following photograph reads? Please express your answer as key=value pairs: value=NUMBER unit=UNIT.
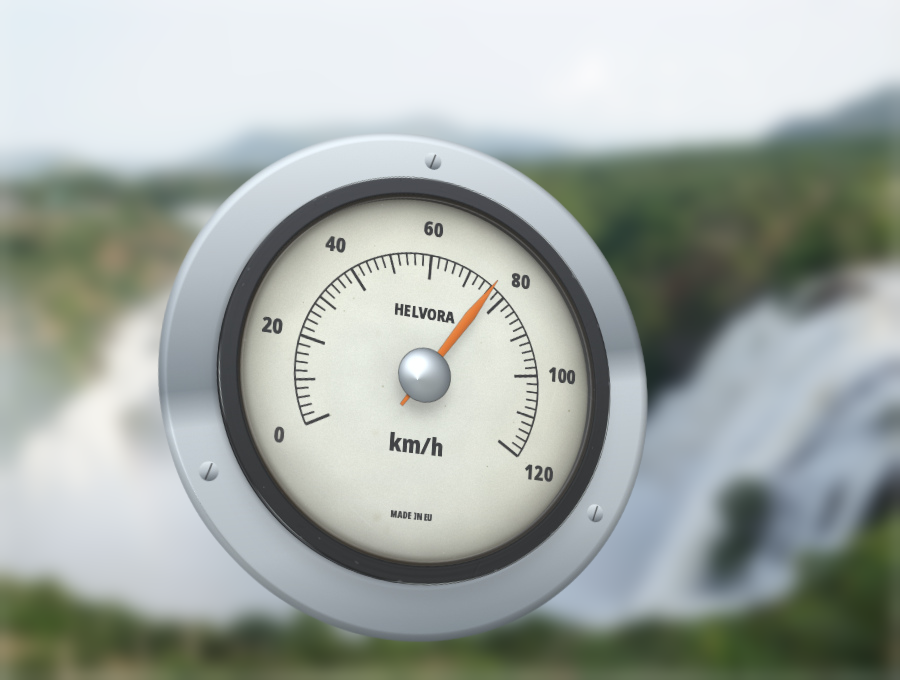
value=76 unit=km/h
